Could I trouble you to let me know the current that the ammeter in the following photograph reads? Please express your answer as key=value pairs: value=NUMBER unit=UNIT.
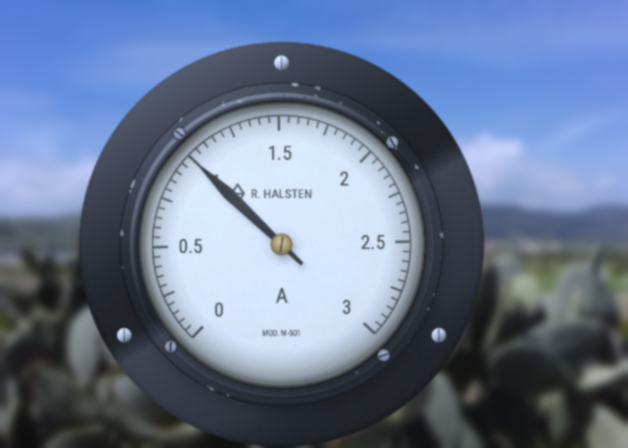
value=1 unit=A
